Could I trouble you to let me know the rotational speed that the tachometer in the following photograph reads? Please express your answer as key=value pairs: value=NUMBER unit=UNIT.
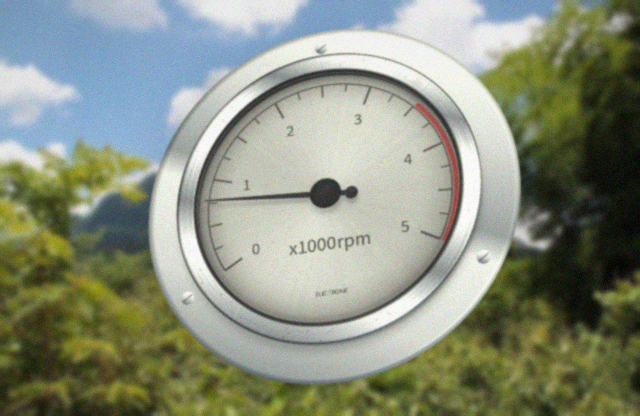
value=750 unit=rpm
